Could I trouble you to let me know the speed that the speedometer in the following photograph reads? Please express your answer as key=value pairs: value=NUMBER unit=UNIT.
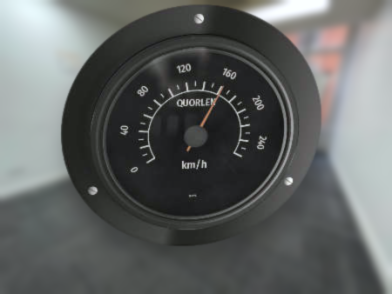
value=160 unit=km/h
